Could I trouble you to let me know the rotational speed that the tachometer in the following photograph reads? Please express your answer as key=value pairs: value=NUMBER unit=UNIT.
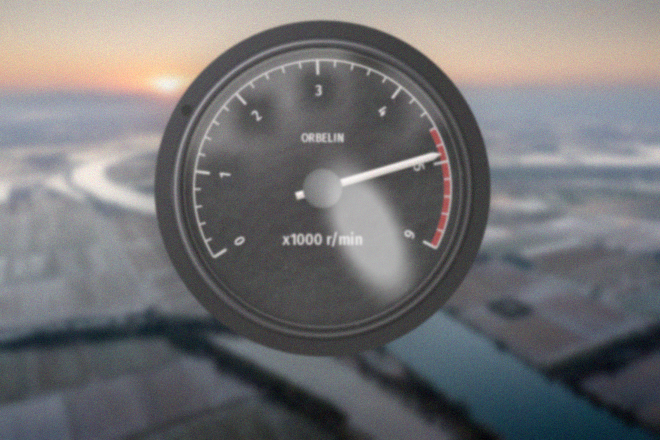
value=4900 unit=rpm
